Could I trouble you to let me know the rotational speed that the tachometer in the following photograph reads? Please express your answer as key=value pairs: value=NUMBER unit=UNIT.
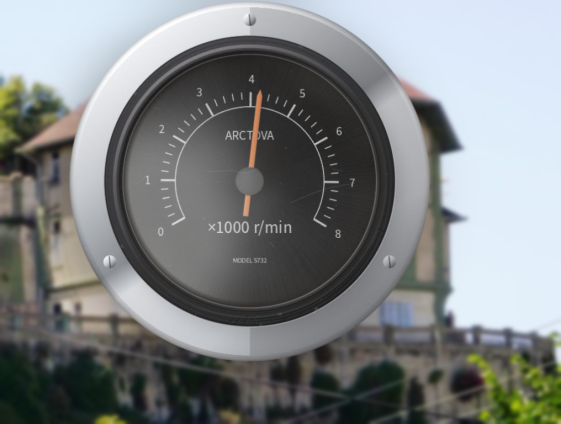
value=4200 unit=rpm
